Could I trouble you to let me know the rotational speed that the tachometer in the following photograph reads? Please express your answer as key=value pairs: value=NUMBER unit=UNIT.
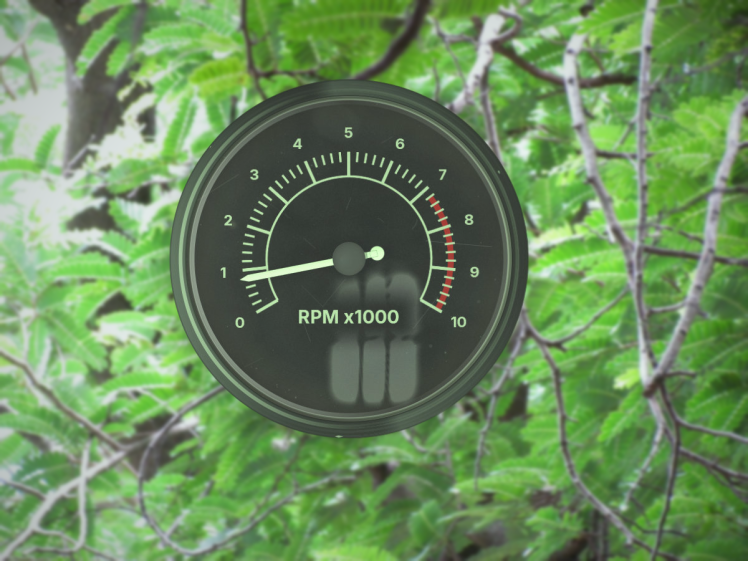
value=800 unit=rpm
